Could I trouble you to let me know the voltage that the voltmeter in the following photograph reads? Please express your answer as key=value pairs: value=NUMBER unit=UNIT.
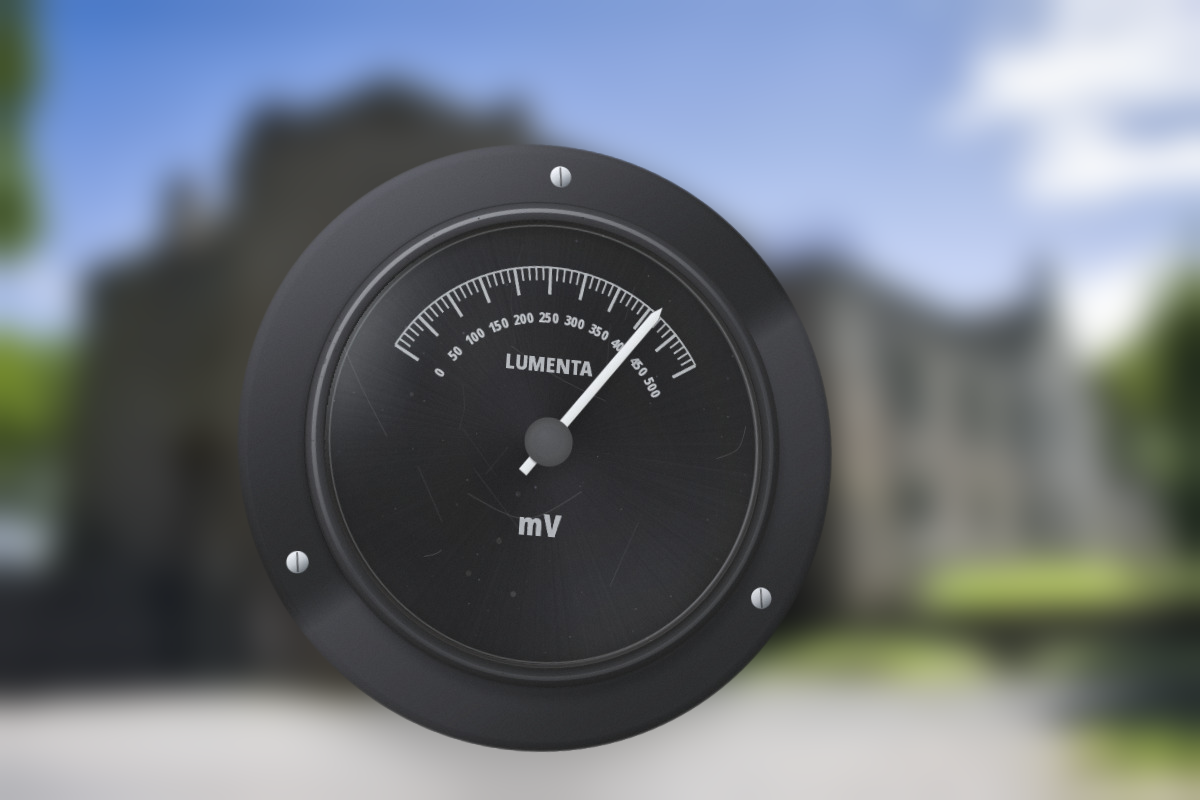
value=410 unit=mV
